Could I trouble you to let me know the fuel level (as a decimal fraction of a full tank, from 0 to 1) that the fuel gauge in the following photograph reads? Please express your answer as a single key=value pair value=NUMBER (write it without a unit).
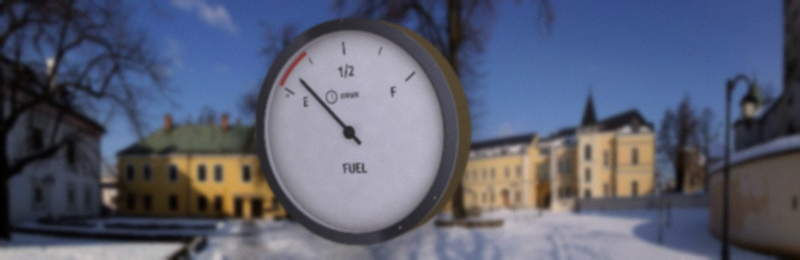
value=0.125
